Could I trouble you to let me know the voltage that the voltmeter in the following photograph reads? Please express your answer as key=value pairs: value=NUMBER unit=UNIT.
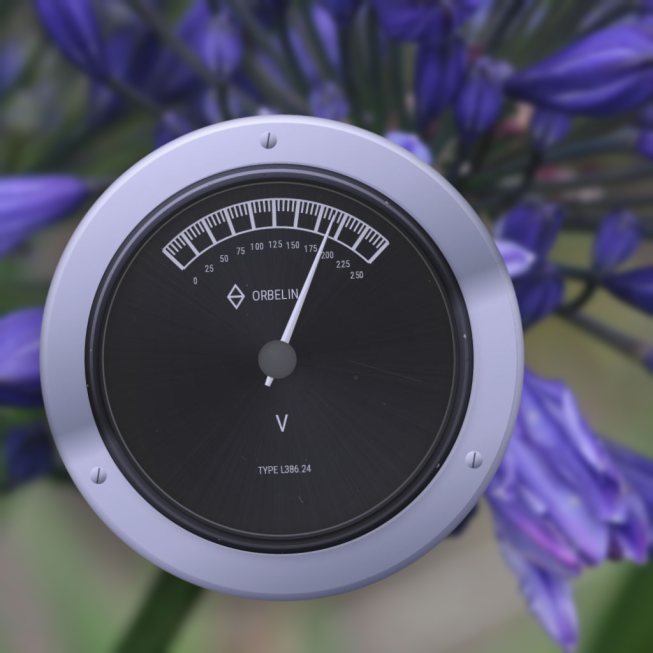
value=190 unit=V
